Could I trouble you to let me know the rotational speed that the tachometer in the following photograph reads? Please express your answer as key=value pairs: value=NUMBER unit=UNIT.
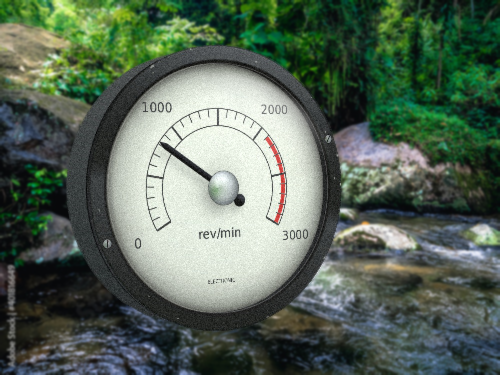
value=800 unit=rpm
